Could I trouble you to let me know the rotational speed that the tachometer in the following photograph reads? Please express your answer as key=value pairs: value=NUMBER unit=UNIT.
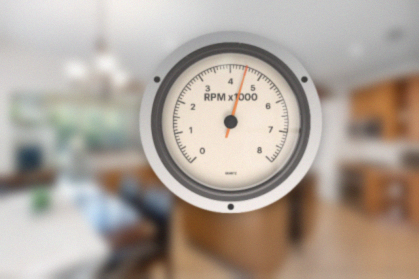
value=4500 unit=rpm
